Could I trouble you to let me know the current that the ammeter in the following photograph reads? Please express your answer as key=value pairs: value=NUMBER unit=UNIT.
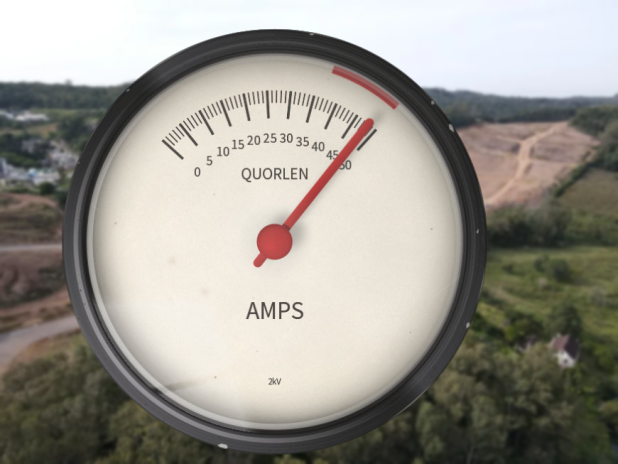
value=48 unit=A
